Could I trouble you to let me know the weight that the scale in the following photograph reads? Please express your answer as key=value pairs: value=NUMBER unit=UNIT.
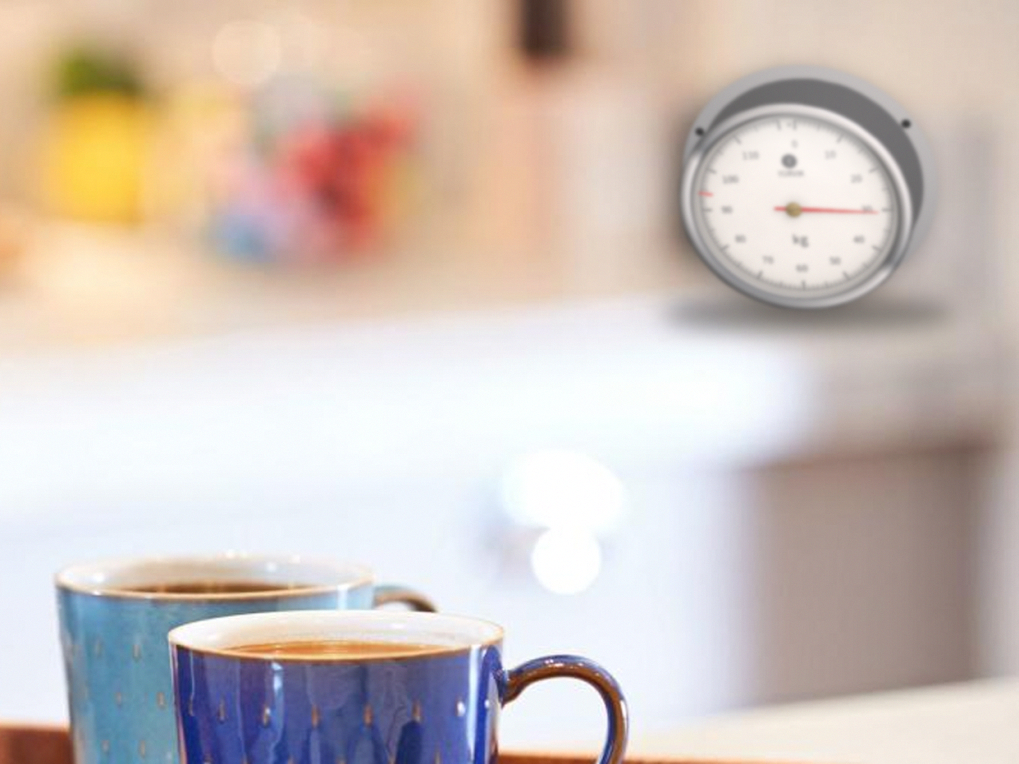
value=30 unit=kg
